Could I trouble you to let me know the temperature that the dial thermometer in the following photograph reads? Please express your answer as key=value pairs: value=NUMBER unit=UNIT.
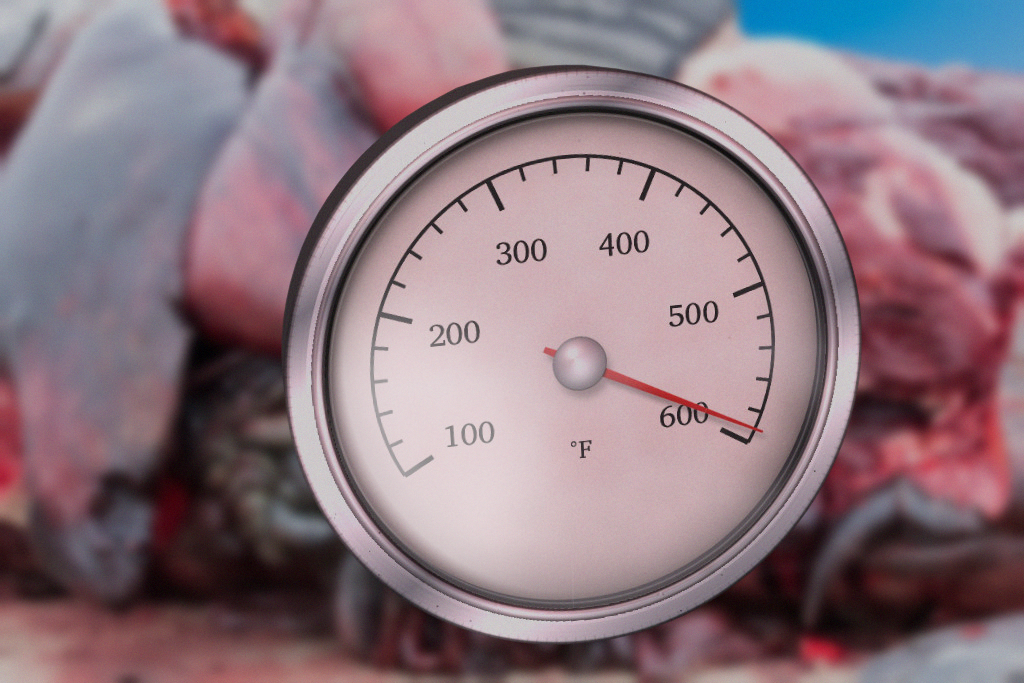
value=590 unit=°F
